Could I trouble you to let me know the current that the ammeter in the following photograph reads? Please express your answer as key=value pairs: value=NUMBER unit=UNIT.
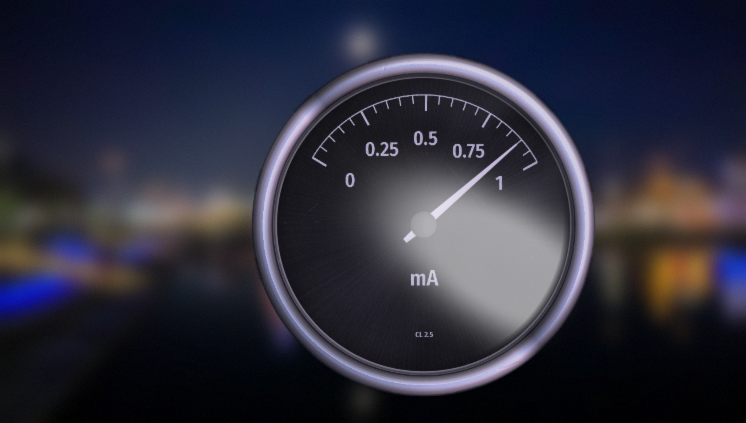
value=0.9 unit=mA
